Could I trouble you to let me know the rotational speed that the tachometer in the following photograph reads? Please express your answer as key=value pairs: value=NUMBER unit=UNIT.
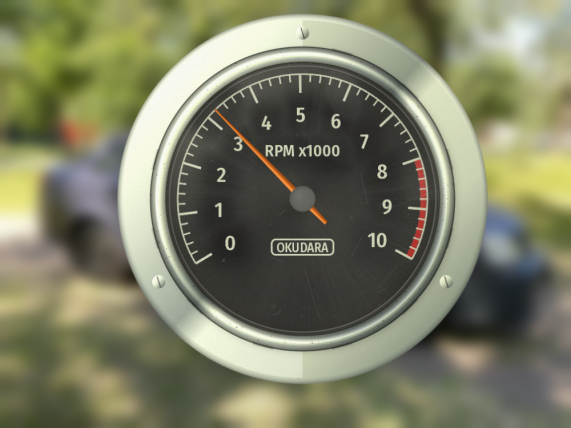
value=3200 unit=rpm
